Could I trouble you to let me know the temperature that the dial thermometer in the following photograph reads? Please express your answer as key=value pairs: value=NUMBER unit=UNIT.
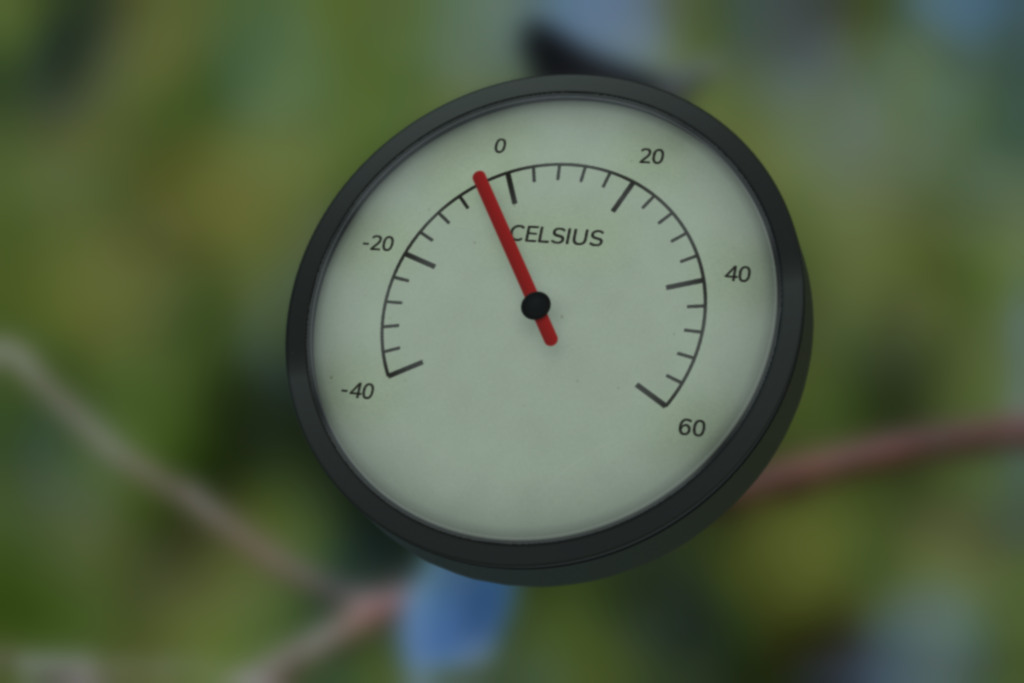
value=-4 unit=°C
